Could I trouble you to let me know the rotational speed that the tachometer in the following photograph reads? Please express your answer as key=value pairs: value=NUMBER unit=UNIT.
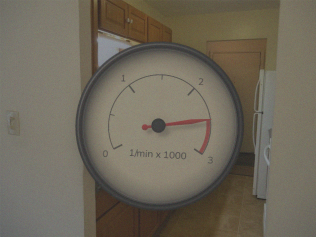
value=2500 unit=rpm
